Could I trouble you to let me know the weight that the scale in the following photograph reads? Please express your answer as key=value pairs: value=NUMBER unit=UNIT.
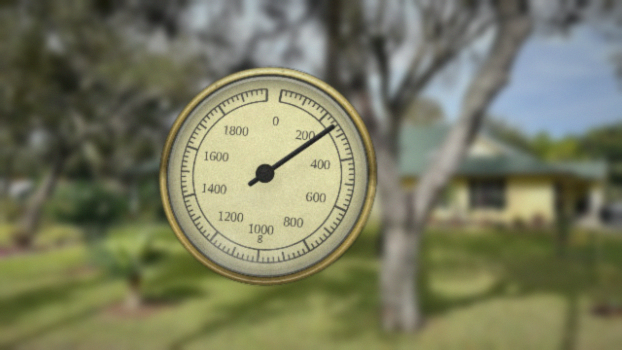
value=260 unit=g
